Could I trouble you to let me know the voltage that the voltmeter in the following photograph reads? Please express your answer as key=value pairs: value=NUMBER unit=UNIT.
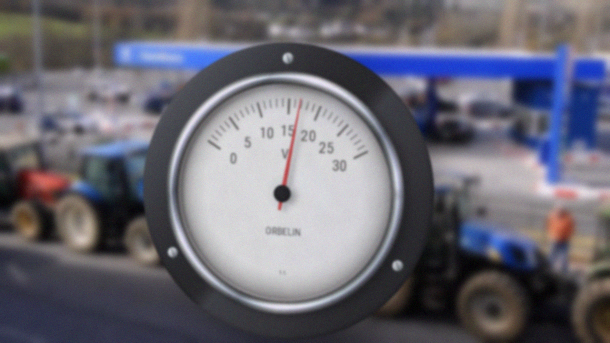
value=17 unit=V
